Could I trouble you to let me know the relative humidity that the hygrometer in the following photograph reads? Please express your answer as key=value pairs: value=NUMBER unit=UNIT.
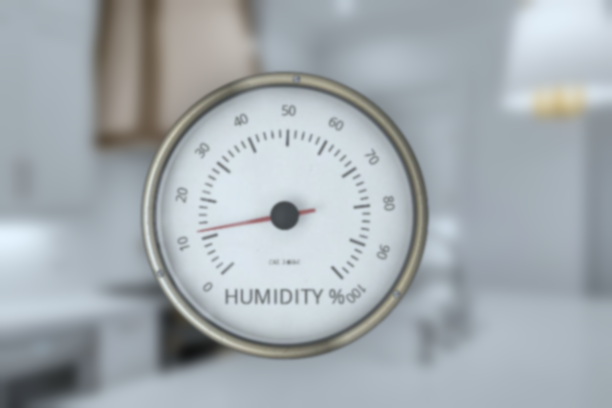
value=12 unit=%
